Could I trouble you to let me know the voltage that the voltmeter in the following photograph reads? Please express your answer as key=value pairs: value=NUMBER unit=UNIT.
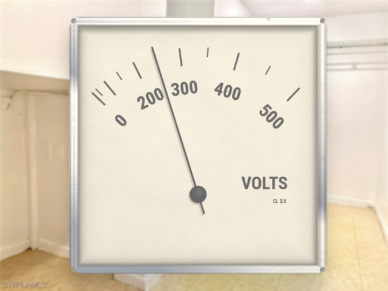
value=250 unit=V
